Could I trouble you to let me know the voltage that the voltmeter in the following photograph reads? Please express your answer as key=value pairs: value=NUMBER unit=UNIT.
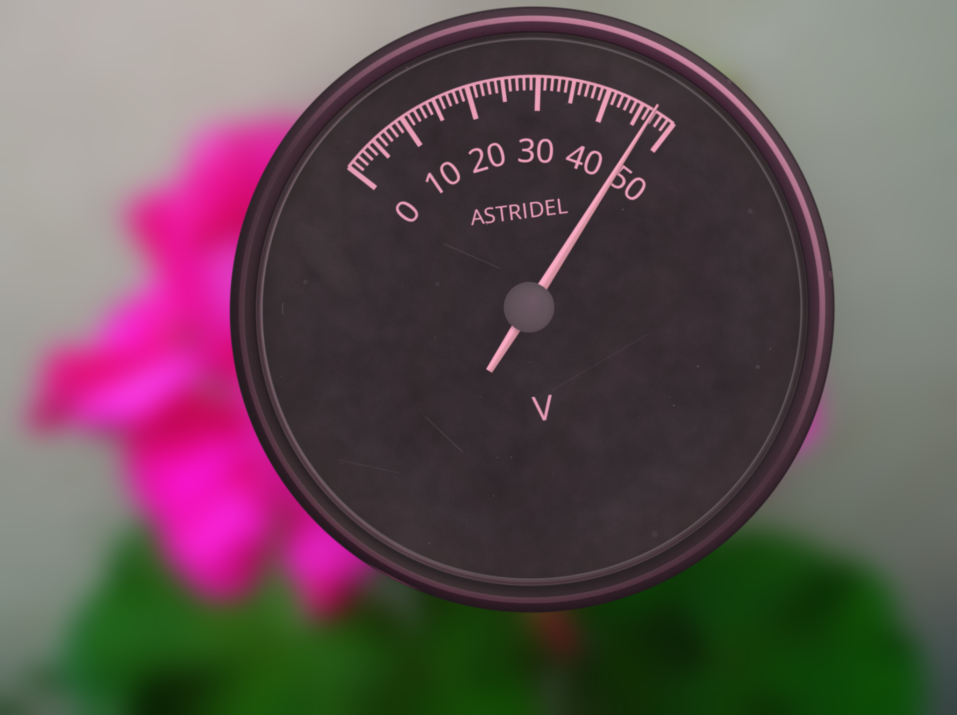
value=47 unit=V
